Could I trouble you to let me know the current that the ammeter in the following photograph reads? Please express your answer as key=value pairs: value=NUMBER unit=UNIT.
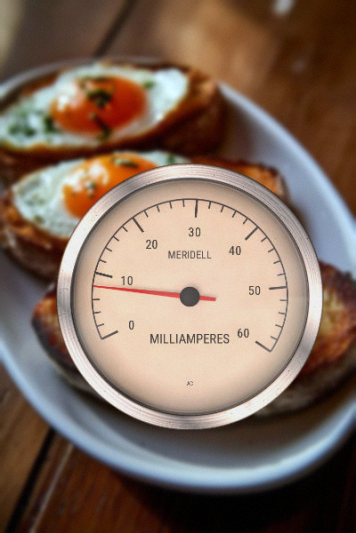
value=8 unit=mA
